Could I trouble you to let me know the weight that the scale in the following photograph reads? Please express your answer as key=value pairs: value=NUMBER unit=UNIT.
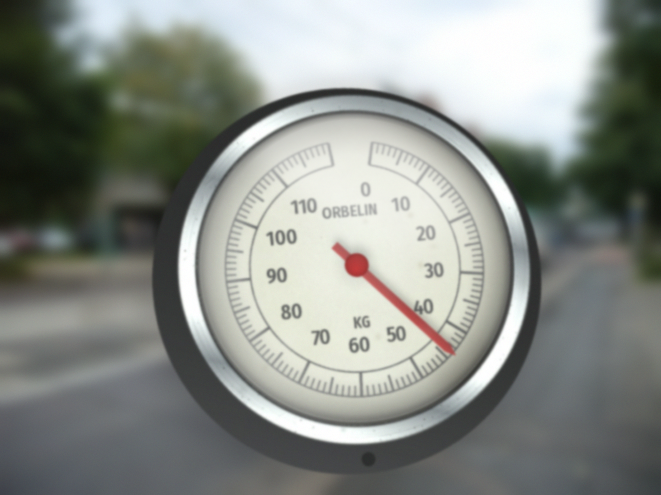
value=44 unit=kg
